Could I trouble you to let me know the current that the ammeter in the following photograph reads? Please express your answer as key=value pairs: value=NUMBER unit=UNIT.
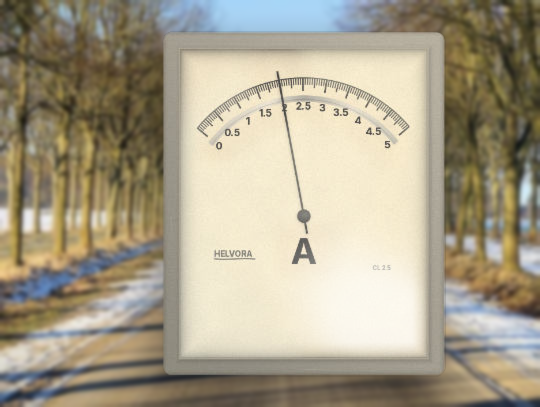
value=2 unit=A
